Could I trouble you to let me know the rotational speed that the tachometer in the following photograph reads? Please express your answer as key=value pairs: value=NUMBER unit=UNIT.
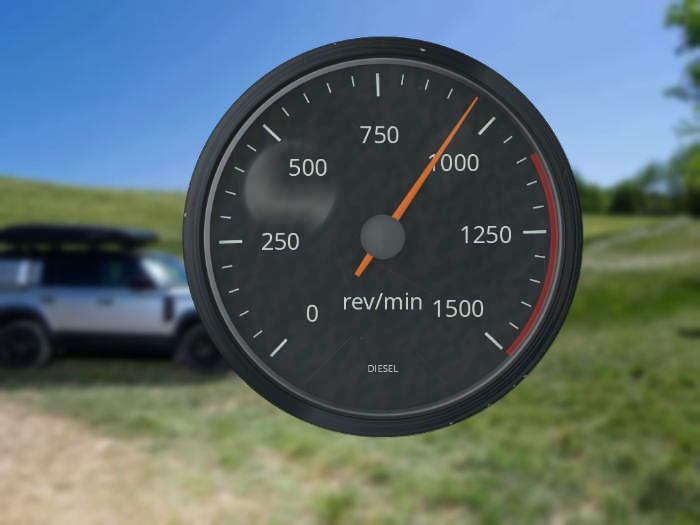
value=950 unit=rpm
